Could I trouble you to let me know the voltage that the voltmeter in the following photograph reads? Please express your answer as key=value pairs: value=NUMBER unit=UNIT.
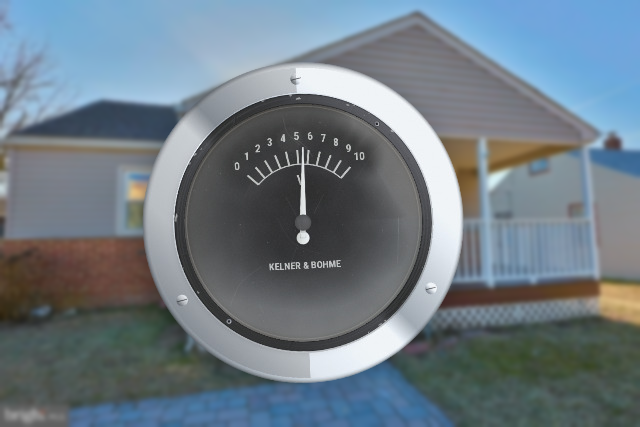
value=5.5 unit=V
